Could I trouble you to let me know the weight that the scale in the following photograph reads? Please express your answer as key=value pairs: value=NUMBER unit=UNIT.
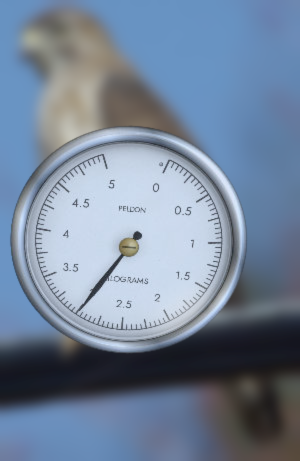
value=3 unit=kg
